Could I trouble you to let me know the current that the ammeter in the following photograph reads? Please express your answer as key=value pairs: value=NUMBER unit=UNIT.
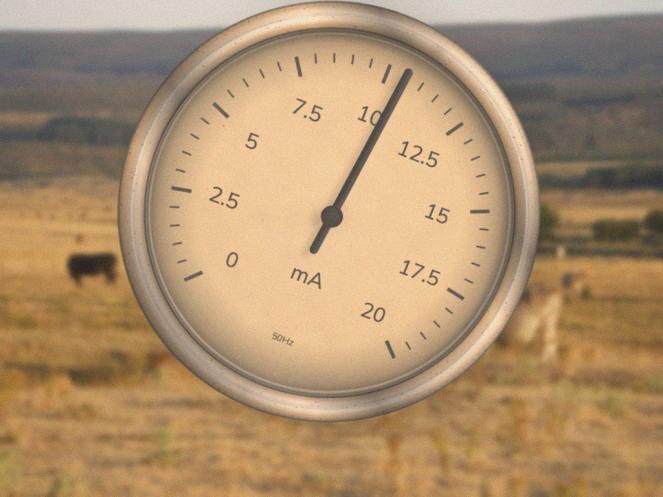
value=10.5 unit=mA
